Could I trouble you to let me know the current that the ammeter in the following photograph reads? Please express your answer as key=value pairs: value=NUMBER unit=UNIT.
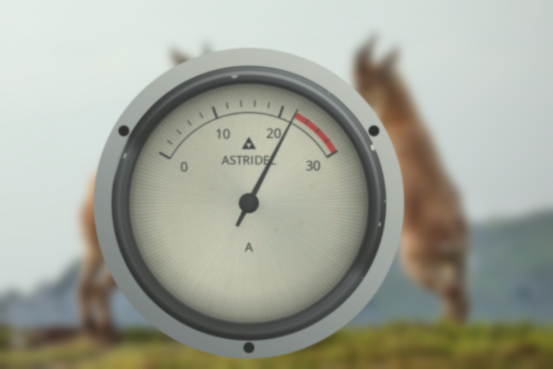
value=22 unit=A
